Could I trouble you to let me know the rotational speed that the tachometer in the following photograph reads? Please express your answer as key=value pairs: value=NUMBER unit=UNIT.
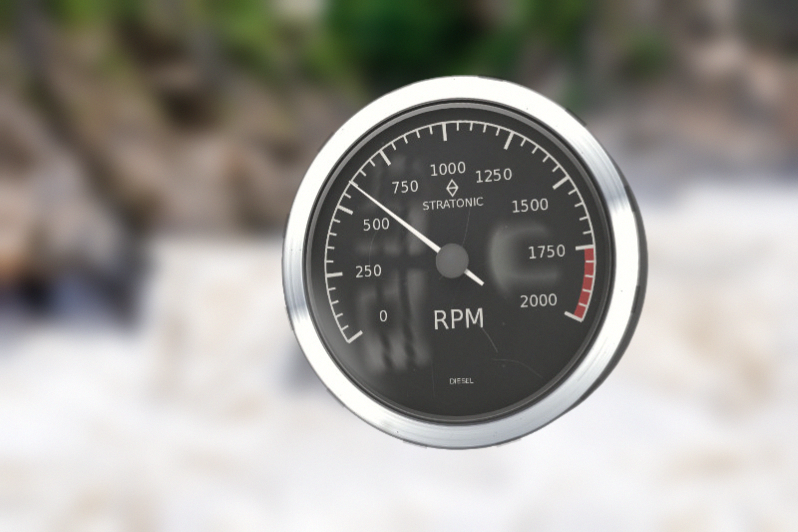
value=600 unit=rpm
